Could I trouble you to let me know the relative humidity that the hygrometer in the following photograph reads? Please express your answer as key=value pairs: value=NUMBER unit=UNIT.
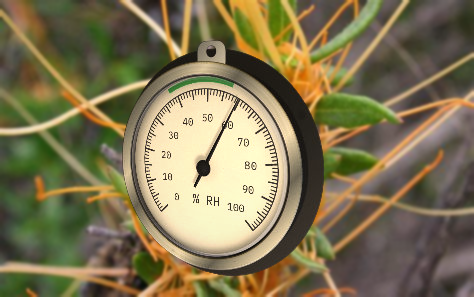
value=60 unit=%
